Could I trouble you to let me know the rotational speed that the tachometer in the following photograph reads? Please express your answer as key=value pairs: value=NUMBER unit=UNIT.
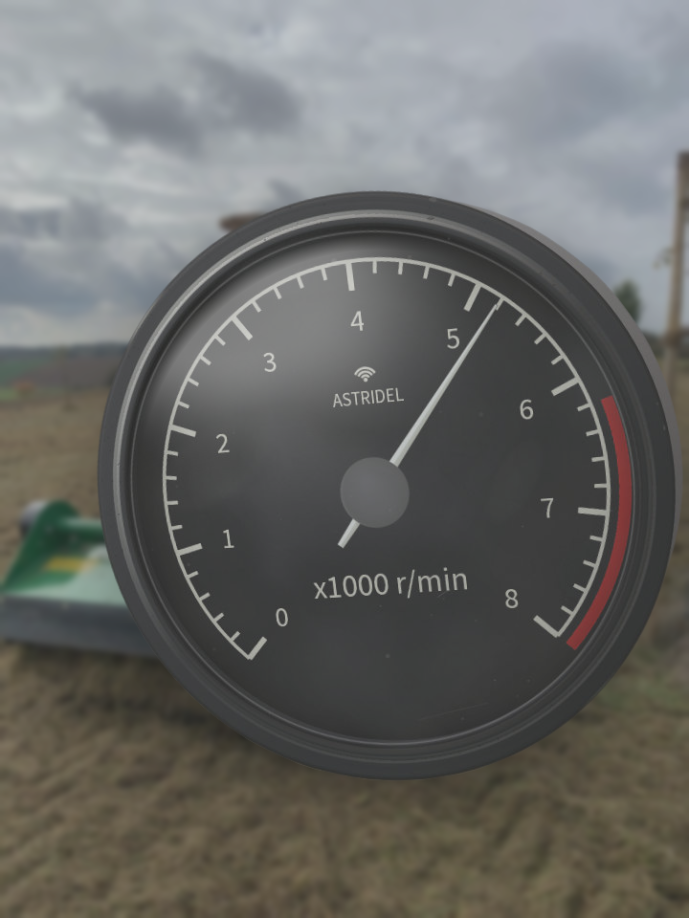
value=5200 unit=rpm
